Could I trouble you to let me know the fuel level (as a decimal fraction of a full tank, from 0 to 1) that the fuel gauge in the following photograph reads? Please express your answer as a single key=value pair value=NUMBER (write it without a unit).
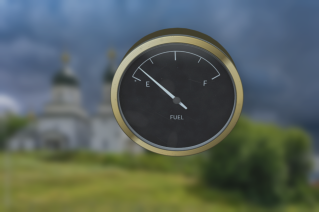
value=0.125
